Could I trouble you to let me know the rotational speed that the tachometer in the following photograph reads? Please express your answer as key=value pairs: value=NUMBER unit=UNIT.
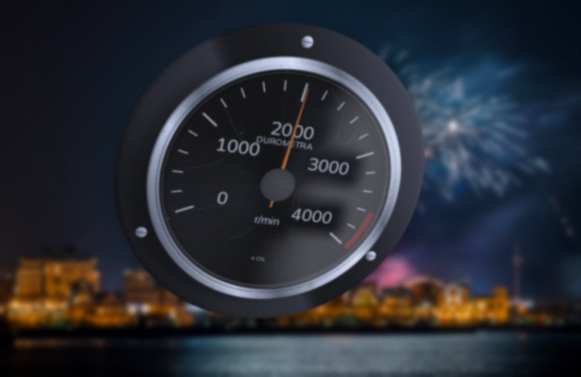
value=2000 unit=rpm
